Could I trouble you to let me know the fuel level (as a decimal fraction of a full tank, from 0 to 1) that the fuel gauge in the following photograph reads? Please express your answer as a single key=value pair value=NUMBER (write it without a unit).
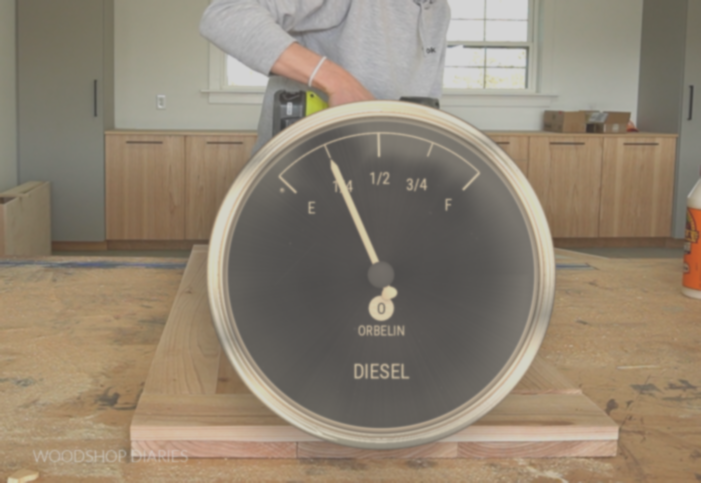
value=0.25
